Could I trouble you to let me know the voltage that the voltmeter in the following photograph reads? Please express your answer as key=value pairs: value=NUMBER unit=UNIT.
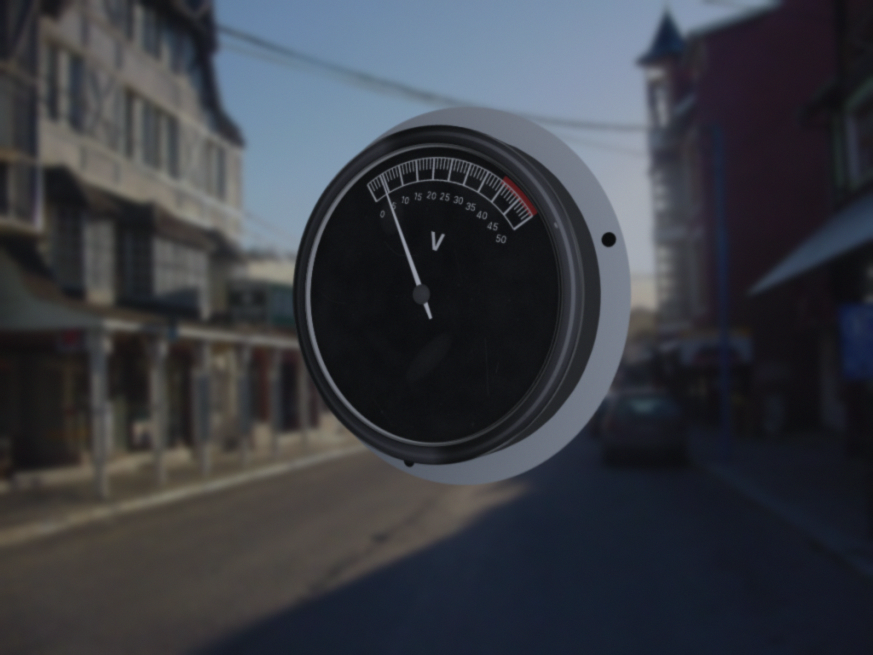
value=5 unit=V
